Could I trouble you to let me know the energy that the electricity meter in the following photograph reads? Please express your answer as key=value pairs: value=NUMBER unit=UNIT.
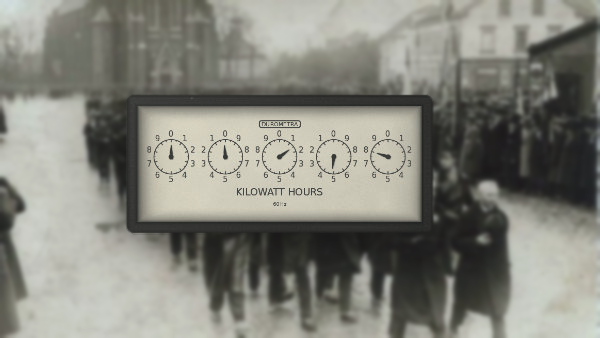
value=148 unit=kWh
